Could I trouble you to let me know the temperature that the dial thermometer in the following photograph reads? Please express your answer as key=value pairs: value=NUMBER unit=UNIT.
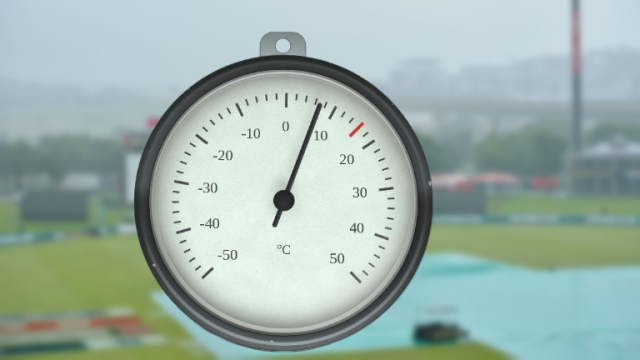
value=7 unit=°C
